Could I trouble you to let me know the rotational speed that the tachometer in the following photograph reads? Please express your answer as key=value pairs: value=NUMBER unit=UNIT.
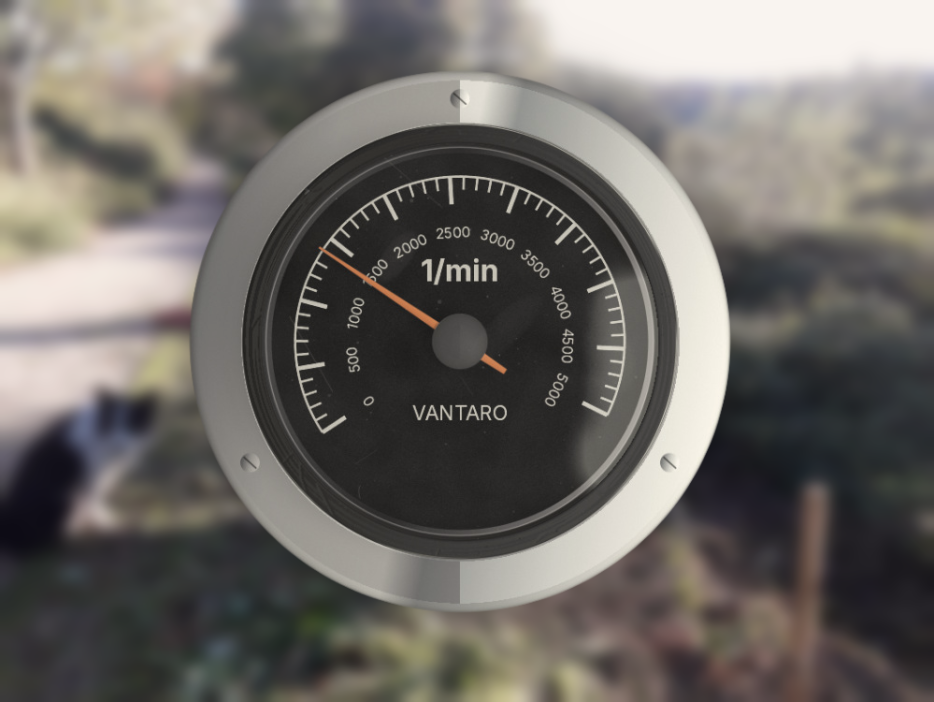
value=1400 unit=rpm
